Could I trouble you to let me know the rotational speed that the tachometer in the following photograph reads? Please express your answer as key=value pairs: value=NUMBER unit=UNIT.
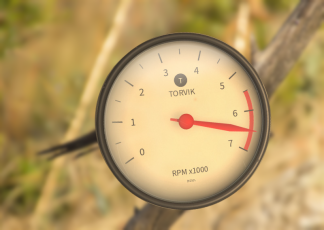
value=6500 unit=rpm
